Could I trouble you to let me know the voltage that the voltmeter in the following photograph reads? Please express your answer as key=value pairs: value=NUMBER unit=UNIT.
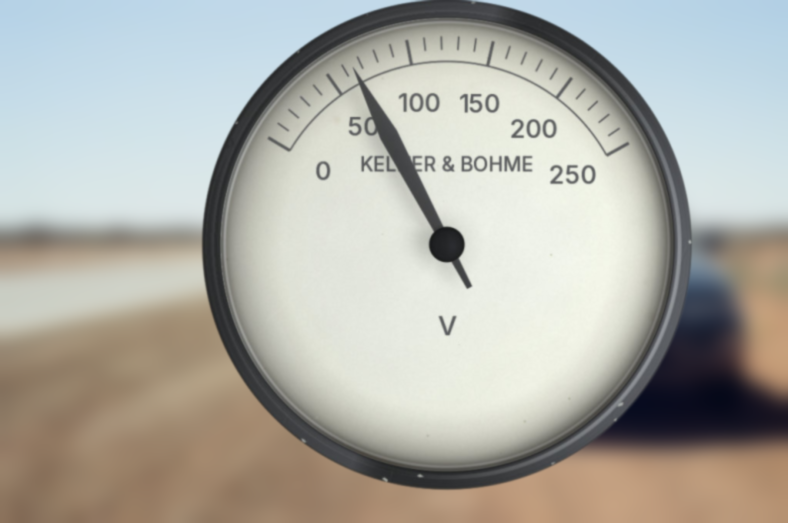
value=65 unit=V
